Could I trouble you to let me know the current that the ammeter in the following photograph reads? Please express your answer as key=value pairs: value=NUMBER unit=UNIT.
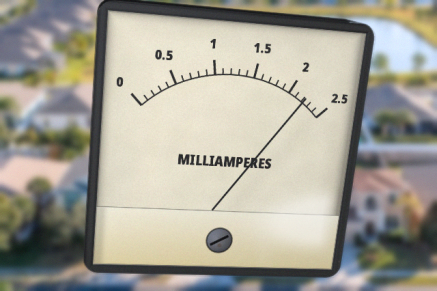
value=2.2 unit=mA
